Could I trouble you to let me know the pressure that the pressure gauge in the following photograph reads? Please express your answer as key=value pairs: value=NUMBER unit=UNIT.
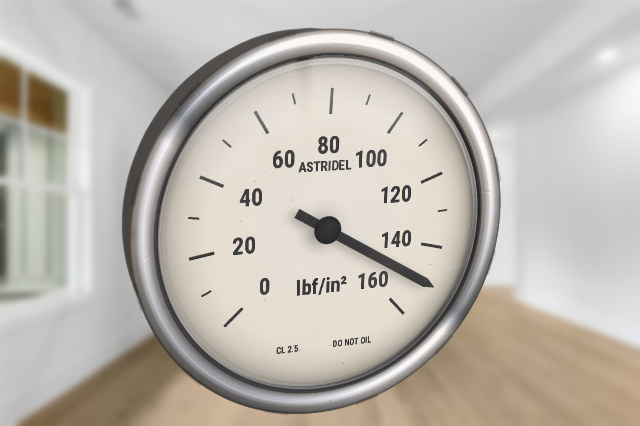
value=150 unit=psi
